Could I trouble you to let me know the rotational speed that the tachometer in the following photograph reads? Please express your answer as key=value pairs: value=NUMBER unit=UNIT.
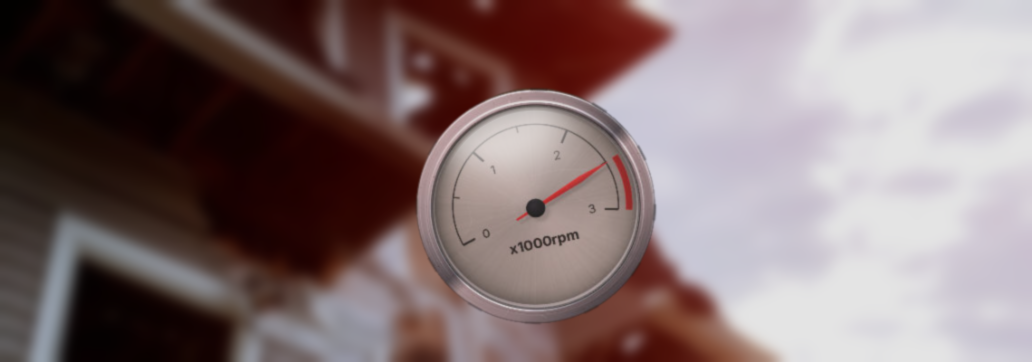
value=2500 unit=rpm
